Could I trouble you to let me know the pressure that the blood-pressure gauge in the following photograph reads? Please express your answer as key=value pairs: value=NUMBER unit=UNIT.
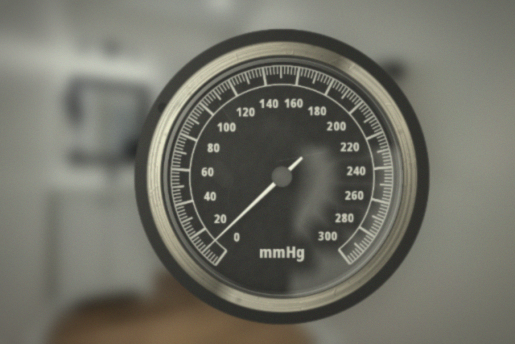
value=10 unit=mmHg
